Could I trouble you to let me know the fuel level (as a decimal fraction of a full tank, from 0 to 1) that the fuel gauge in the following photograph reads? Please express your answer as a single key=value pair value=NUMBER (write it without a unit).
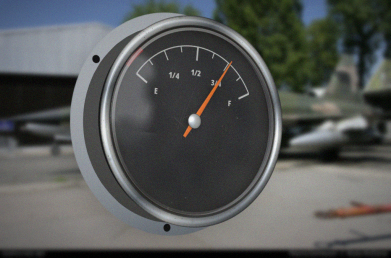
value=0.75
